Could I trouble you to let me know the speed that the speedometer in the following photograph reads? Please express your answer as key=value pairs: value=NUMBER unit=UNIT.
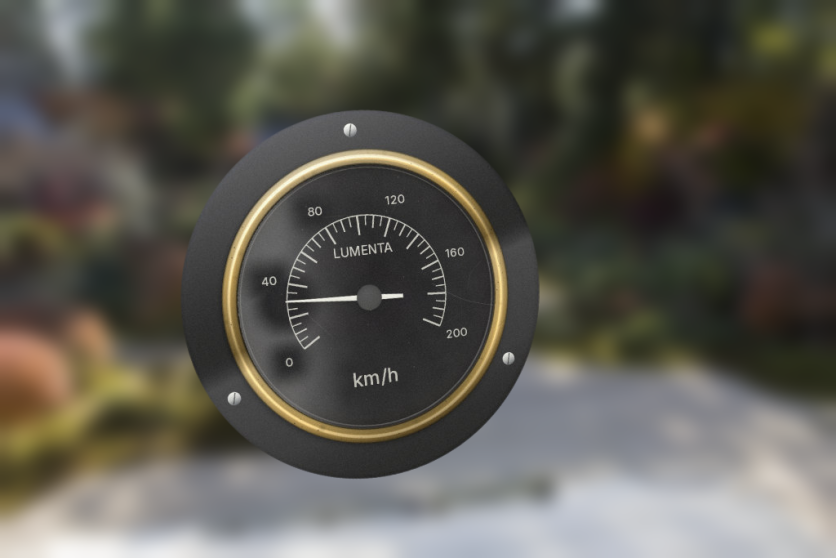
value=30 unit=km/h
